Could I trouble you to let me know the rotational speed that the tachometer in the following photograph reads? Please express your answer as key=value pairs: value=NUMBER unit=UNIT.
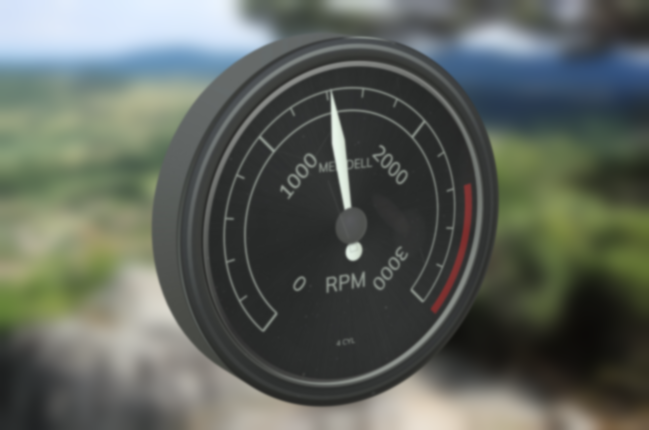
value=1400 unit=rpm
